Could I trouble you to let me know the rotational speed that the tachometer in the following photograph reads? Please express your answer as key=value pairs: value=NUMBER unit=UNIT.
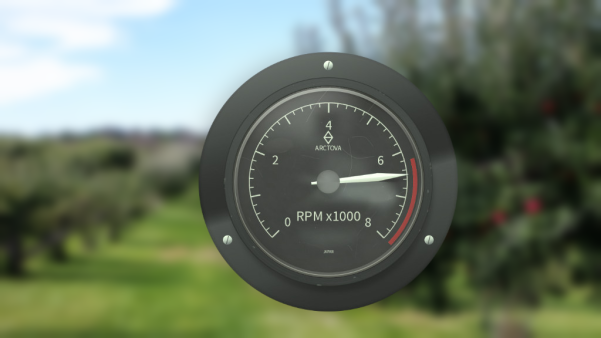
value=6500 unit=rpm
